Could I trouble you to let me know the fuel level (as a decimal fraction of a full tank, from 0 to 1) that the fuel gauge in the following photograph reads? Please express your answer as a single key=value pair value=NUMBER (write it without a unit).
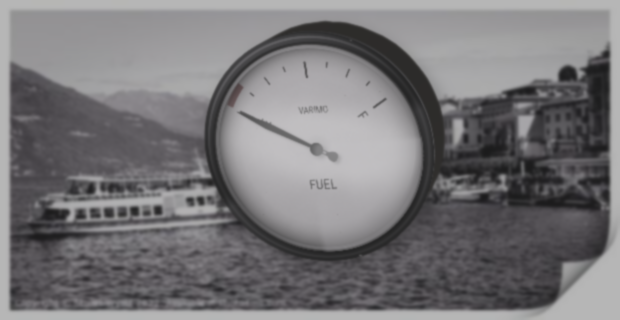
value=0
